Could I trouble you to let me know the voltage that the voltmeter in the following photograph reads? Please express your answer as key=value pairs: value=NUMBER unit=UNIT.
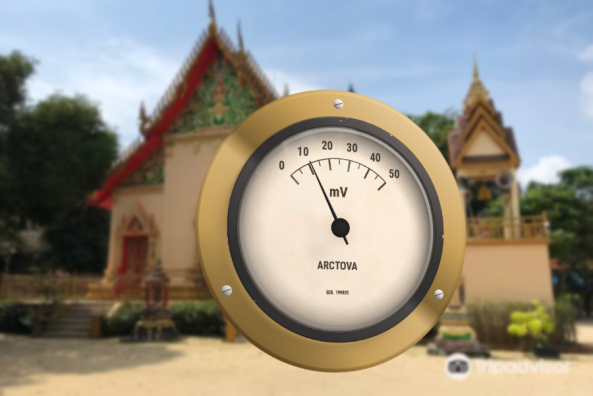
value=10 unit=mV
